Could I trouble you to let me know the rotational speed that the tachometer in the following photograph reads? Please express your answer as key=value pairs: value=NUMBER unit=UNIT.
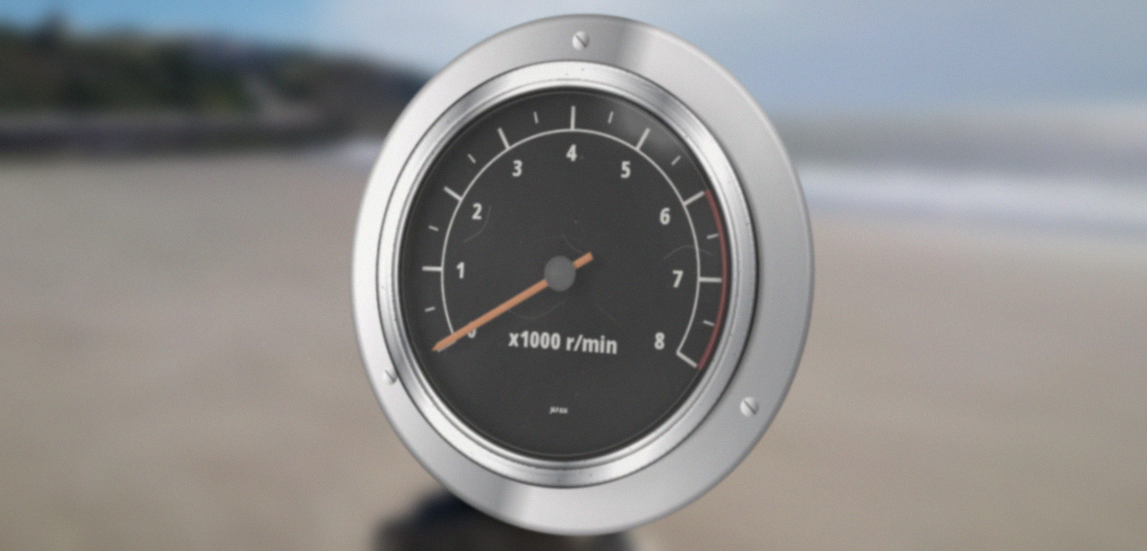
value=0 unit=rpm
